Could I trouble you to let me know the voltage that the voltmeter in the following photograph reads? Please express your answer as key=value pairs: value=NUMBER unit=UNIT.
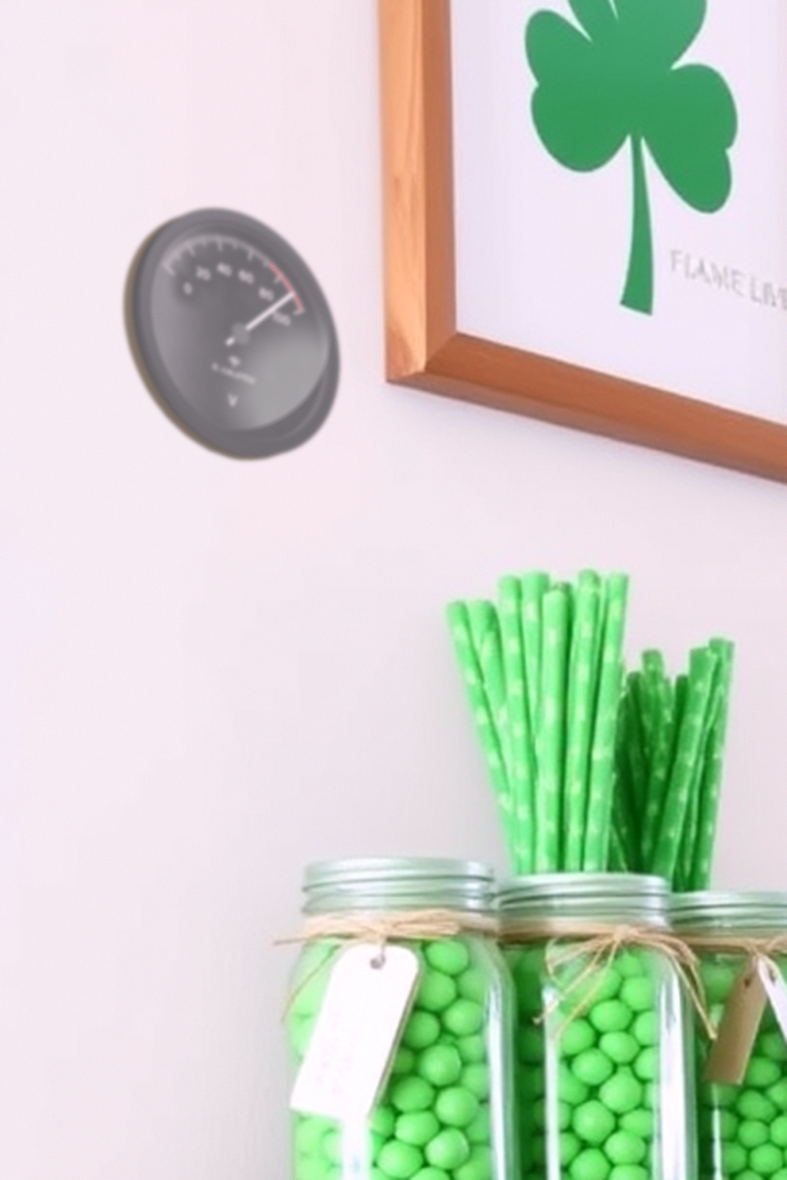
value=90 unit=V
